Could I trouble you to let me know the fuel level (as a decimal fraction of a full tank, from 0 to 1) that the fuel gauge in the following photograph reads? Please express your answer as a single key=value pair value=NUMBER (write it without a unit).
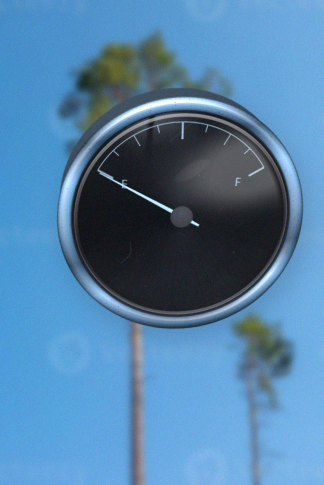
value=0
